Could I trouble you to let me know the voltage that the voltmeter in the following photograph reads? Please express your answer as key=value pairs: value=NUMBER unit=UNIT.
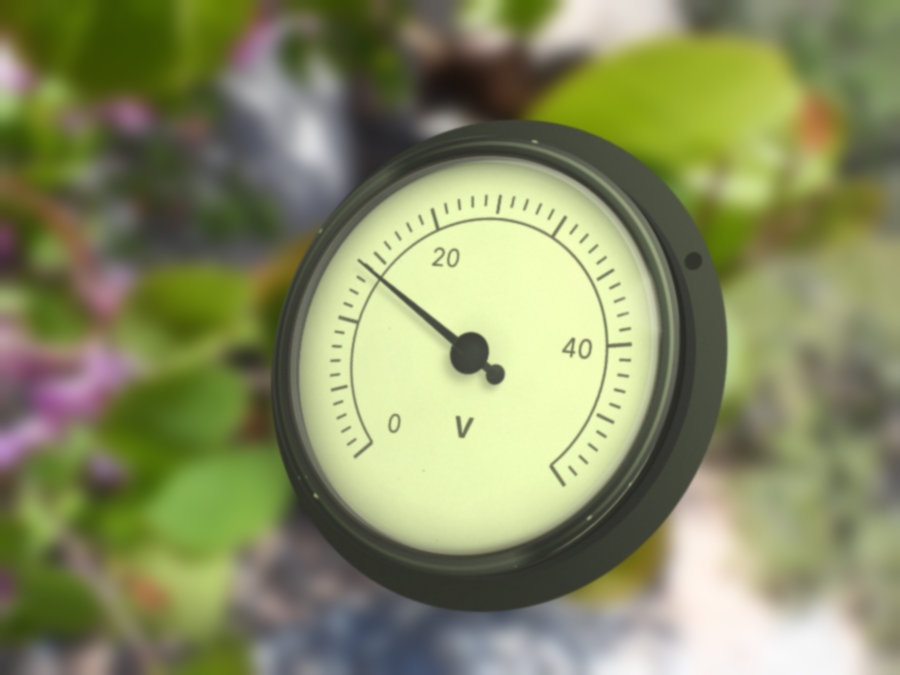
value=14 unit=V
